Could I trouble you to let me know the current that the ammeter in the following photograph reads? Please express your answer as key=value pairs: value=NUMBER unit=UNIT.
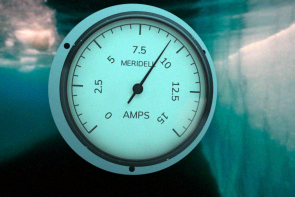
value=9.25 unit=A
